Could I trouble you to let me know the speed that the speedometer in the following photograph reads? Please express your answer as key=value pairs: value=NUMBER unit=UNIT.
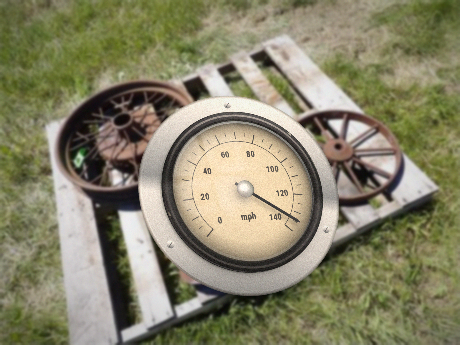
value=135 unit=mph
